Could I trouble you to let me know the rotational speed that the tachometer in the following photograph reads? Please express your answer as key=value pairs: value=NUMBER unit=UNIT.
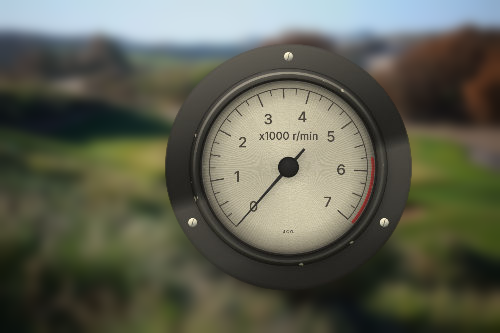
value=0 unit=rpm
